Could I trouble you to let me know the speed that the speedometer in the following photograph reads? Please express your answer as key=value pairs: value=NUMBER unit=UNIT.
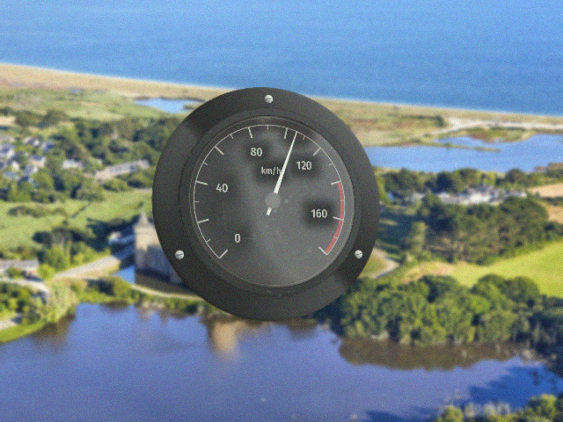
value=105 unit=km/h
